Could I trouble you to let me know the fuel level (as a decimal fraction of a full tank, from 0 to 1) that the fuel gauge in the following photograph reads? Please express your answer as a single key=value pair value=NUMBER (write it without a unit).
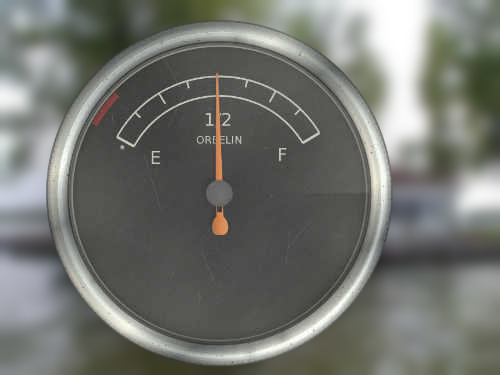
value=0.5
